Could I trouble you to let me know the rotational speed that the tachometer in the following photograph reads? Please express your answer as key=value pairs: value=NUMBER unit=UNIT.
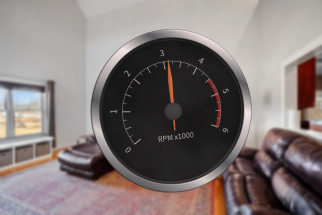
value=3125 unit=rpm
